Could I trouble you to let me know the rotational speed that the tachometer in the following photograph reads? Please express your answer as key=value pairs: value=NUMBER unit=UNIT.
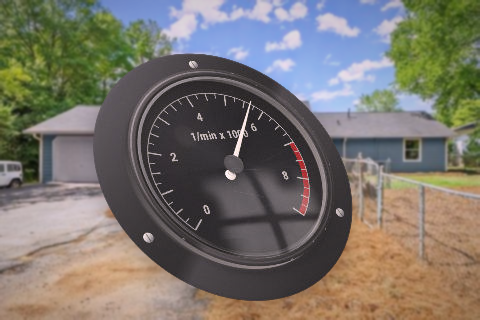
value=5625 unit=rpm
